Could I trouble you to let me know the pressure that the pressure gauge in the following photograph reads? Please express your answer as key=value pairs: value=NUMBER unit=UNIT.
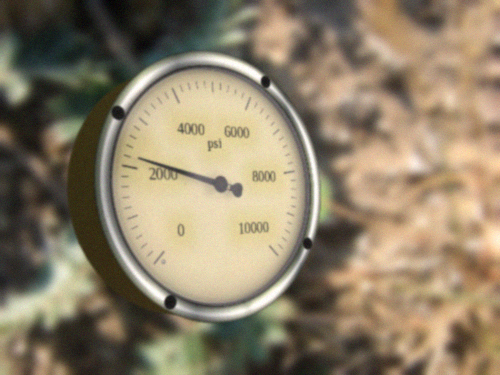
value=2200 unit=psi
